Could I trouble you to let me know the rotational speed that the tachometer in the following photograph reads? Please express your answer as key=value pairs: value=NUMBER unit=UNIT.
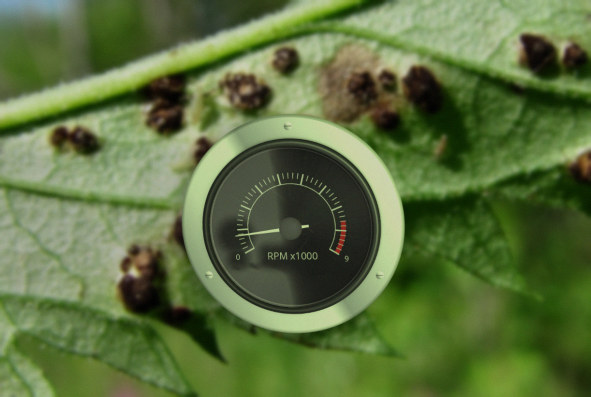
value=800 unit=rpm
